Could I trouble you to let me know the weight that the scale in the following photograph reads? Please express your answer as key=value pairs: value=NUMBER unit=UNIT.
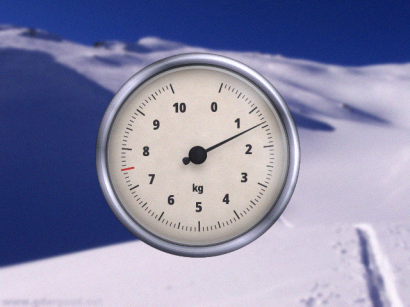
value=1.4 unit=kg
